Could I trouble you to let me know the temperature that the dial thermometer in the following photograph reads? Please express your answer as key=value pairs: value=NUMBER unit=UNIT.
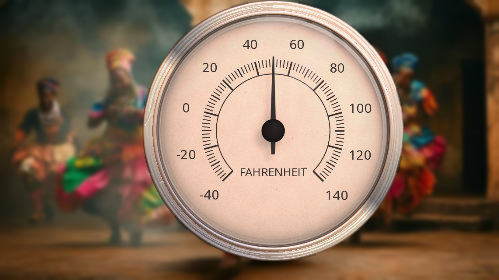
value=50 unit=°F
